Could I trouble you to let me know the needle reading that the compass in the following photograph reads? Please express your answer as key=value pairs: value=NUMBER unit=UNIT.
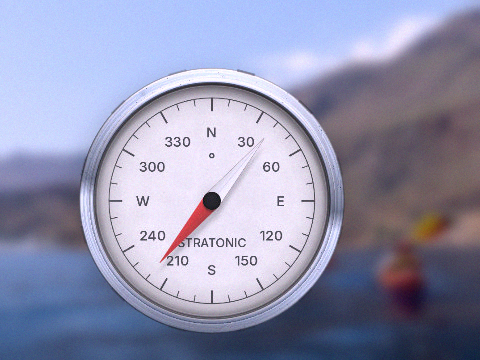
value=220 unit=°
